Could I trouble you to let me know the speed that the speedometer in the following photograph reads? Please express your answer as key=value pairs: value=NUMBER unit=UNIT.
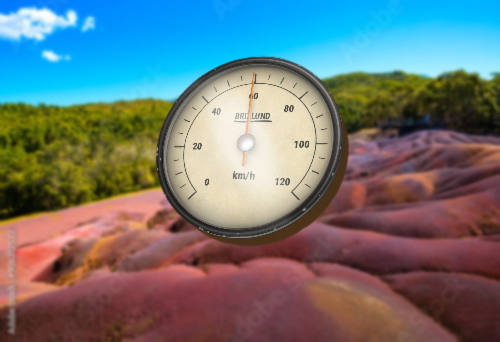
value=60 unit=km/h
